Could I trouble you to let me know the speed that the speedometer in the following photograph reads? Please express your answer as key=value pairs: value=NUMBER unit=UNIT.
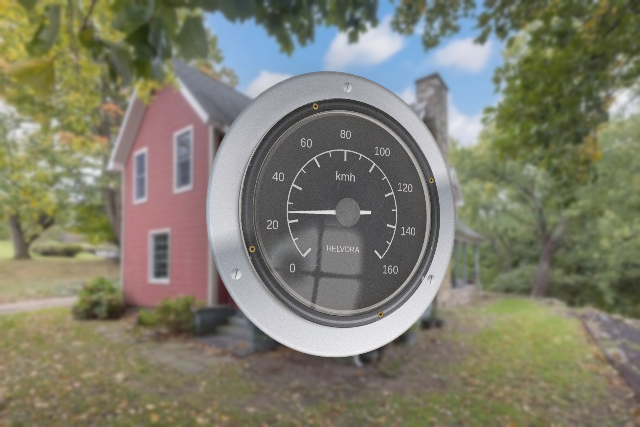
value=25 unit=km/h
